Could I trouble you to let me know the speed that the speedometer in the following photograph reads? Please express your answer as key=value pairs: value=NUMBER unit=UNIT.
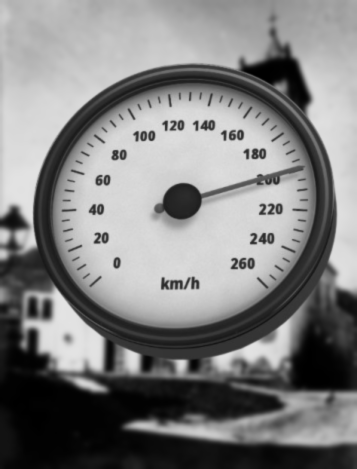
value=200 unit=km/h
